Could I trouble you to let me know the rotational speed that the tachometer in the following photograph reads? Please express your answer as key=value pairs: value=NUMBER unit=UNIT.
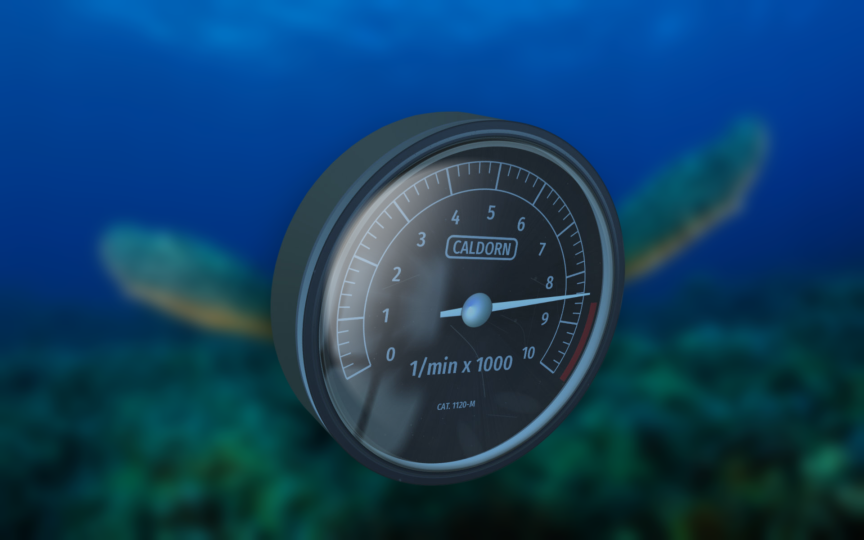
value=8400 unit=rpm
